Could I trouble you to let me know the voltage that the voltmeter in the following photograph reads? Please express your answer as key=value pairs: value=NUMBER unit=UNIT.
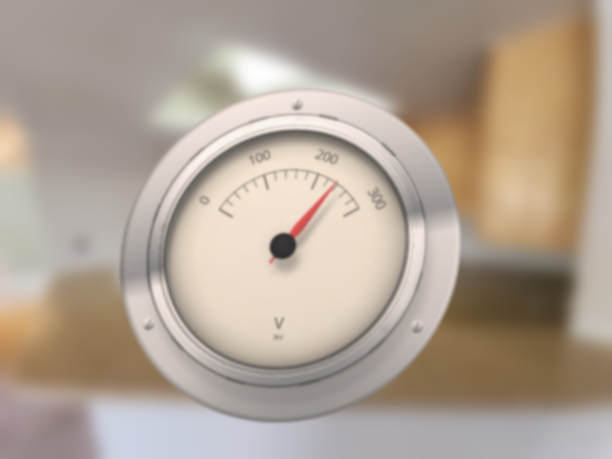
value=240 unit=V
